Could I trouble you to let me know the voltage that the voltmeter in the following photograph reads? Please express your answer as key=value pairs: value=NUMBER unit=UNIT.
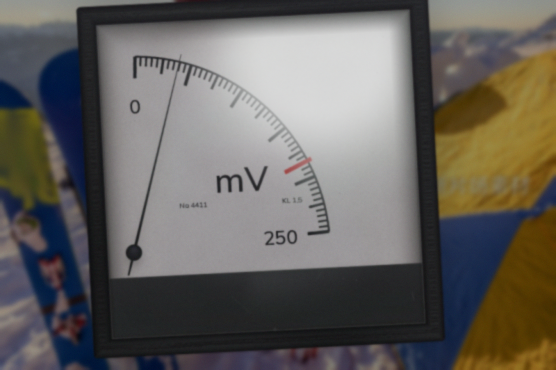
value=40 unit=mV
